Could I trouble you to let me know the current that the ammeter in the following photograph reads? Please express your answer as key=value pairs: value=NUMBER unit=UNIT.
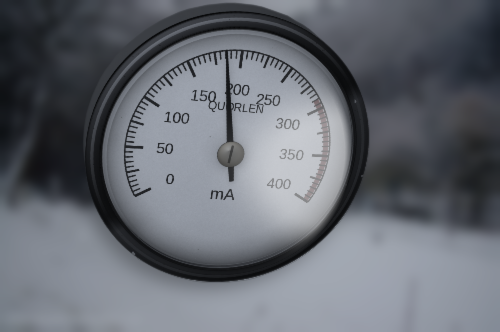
value=185 unit=mA
